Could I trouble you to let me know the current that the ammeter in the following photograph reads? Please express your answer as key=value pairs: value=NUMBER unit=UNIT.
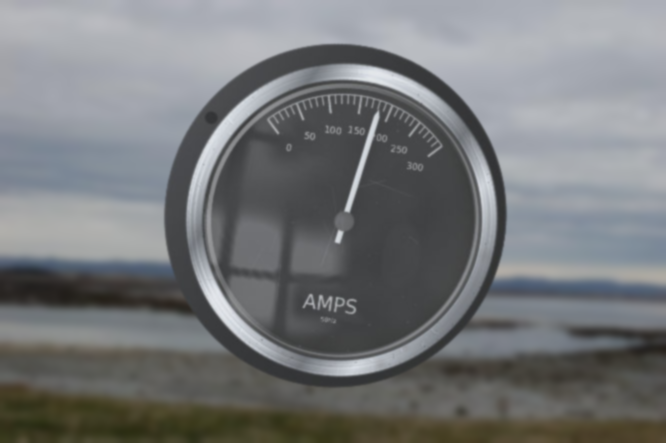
value=180 unit=A
